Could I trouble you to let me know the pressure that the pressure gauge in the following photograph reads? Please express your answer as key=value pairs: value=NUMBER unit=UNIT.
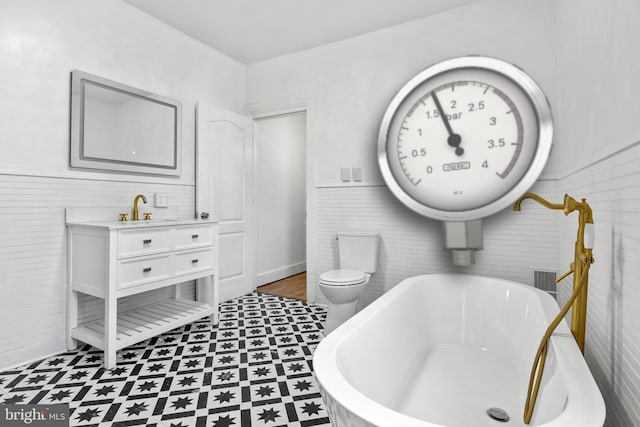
value=1.7 unit=bar
